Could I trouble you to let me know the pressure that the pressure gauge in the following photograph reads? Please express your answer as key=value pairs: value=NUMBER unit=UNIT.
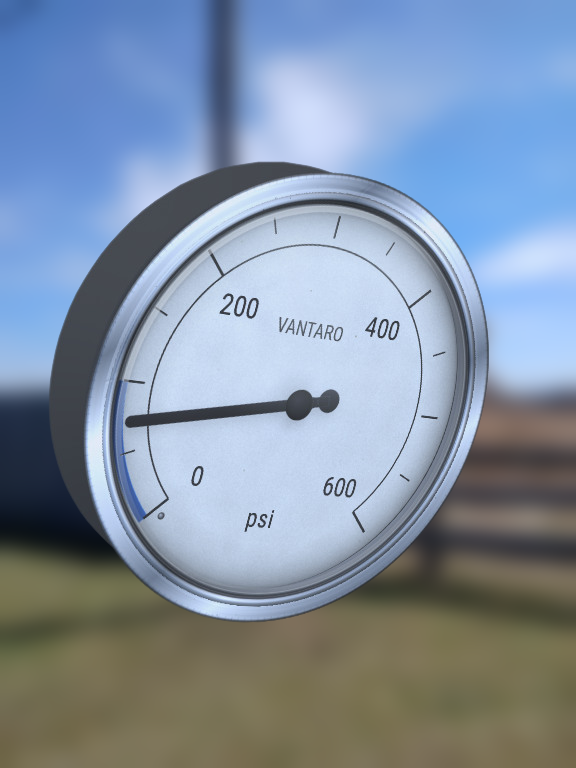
value=75 unit=psi
